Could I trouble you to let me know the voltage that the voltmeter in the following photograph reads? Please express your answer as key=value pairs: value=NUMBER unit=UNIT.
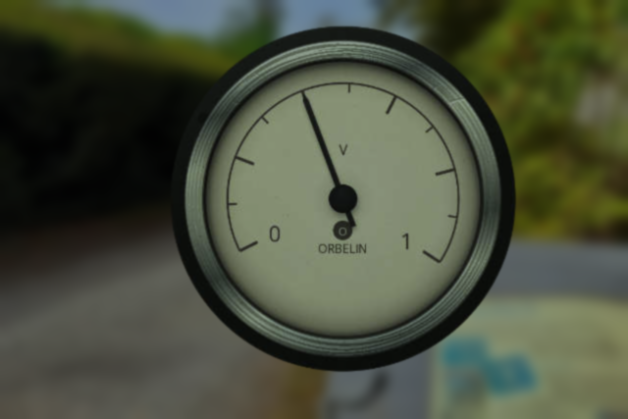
value=0.4 unit=V
